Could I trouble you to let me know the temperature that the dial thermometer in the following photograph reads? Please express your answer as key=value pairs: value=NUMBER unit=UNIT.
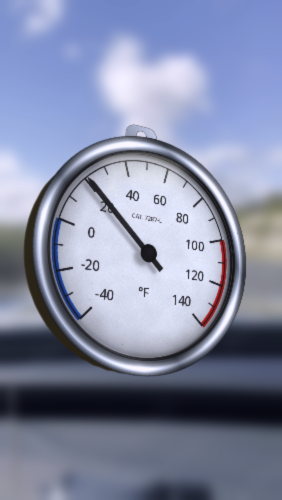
value=20 unit=°F
